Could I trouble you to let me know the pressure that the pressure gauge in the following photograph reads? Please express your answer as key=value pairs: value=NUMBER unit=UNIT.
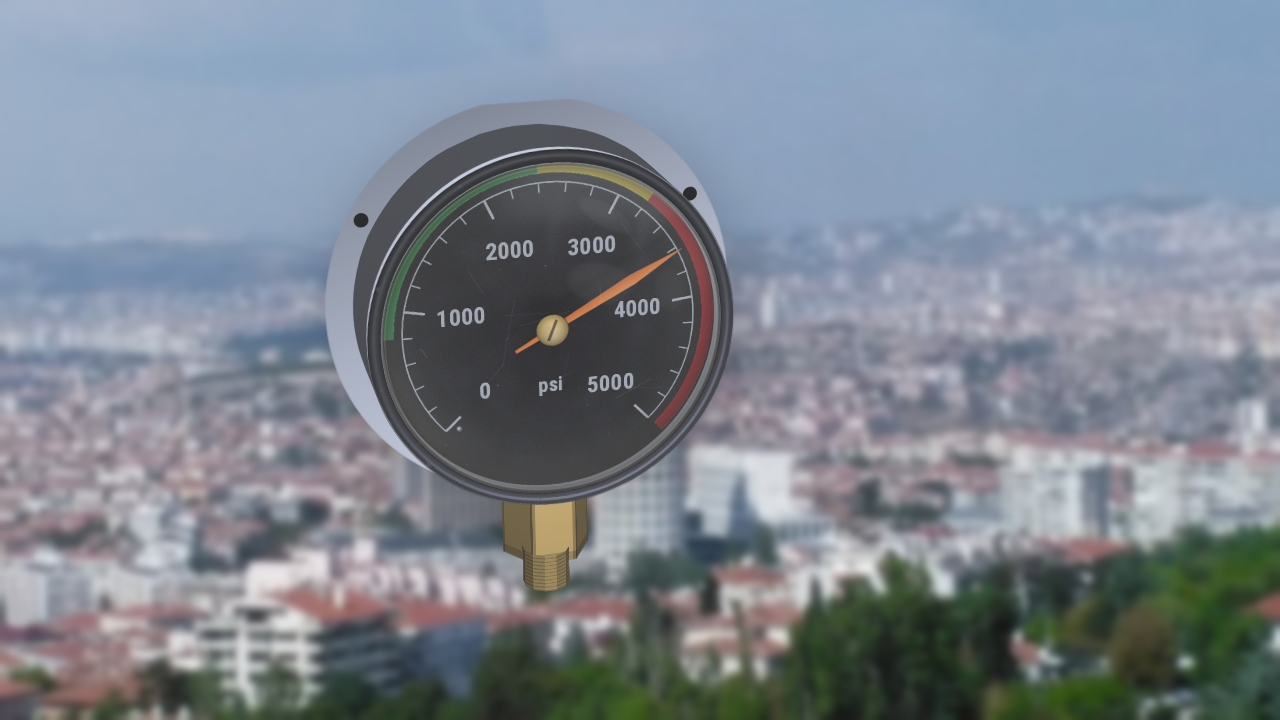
value=3600 unit=psi
